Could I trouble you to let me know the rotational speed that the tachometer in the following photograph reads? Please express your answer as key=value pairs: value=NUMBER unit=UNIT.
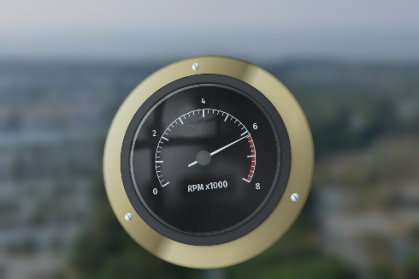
value=6200 unit=rpm
